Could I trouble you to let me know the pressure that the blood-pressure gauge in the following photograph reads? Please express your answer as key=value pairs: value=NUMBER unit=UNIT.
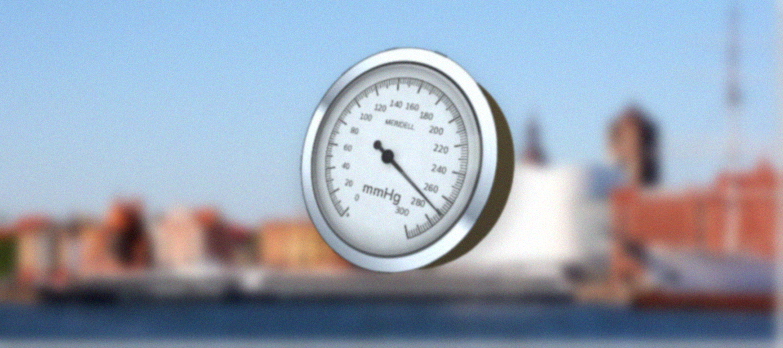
value=270 unit=mmHg
